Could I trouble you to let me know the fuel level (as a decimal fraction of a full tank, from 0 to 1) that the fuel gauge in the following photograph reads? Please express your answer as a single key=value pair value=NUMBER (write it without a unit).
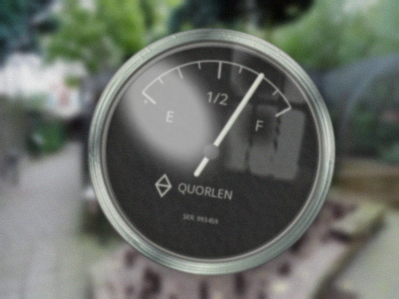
value=0.75
